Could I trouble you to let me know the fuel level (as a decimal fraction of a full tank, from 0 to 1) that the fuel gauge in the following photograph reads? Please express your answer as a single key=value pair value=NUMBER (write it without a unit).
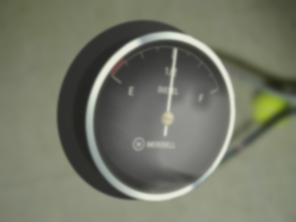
value=0.5
